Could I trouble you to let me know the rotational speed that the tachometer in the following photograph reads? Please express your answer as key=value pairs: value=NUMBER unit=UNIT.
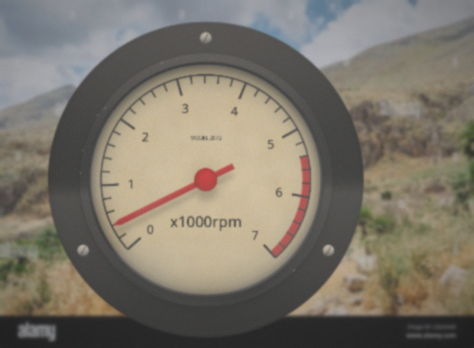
value=400 unit=rpm
